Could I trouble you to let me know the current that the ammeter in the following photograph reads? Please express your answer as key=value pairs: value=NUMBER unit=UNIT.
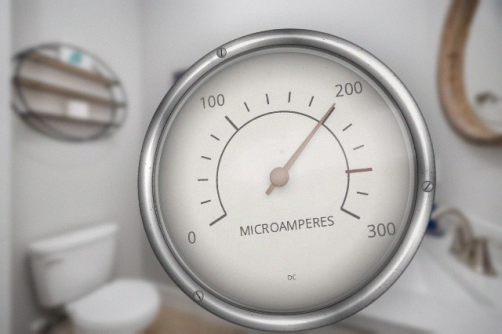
value=200 unit=µA
